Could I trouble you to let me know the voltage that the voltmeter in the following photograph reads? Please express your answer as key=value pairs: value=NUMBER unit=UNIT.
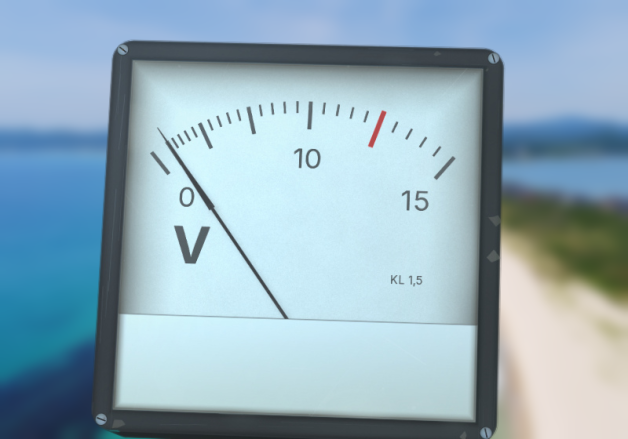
value=2.5 unit=V
